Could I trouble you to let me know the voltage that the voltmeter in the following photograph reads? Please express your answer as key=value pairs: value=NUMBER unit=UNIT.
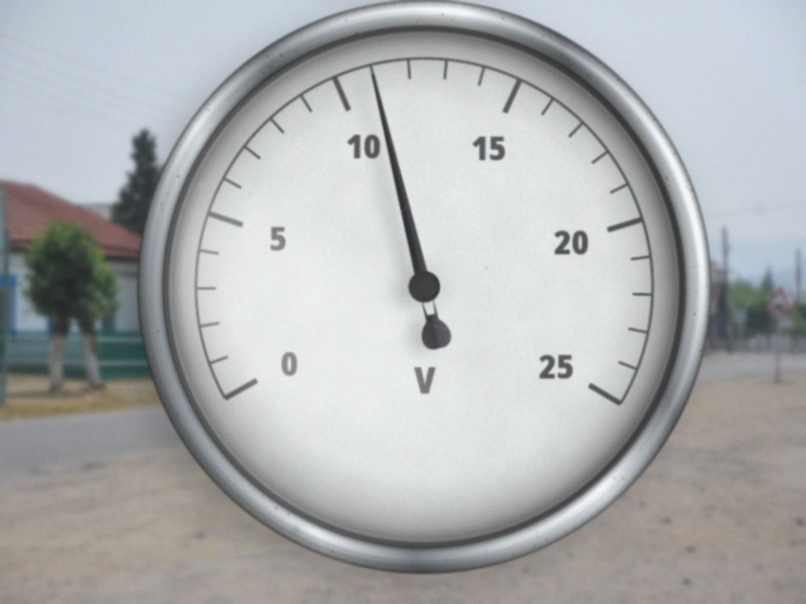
value=11 unit=V
